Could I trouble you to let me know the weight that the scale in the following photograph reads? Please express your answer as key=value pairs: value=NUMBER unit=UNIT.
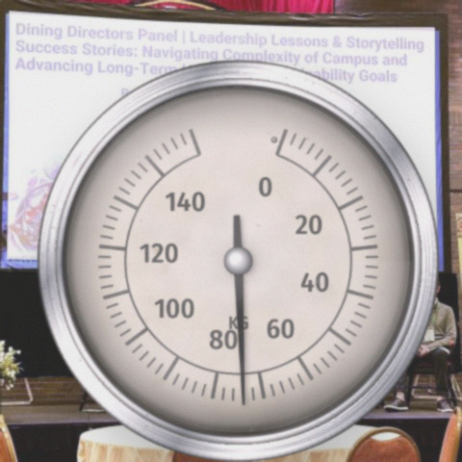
value=74 unit=kg
